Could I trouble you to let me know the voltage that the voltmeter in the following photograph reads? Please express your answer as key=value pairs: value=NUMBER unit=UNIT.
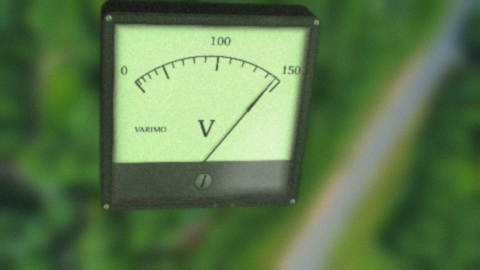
value=145 unit=V
